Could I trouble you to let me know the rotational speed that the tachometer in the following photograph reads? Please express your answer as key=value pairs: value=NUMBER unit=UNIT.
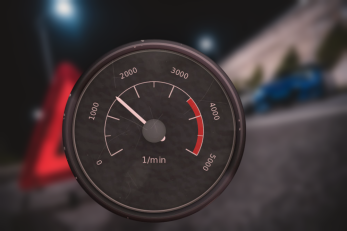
value=1500 unit=rpm
